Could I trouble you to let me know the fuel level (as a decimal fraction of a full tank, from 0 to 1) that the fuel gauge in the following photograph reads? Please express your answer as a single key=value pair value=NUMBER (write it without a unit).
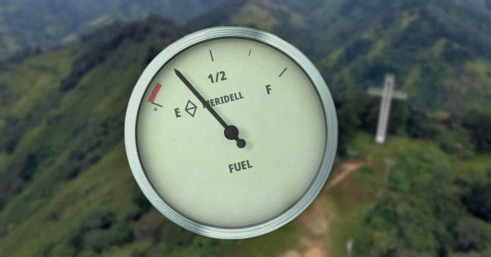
value=0.25
